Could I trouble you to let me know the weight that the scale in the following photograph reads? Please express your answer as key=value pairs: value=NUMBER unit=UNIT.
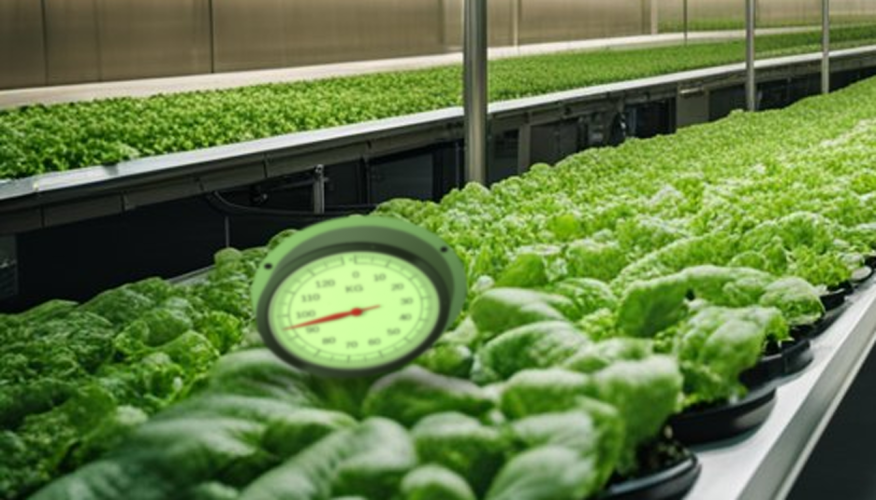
value=95 unit=kg
